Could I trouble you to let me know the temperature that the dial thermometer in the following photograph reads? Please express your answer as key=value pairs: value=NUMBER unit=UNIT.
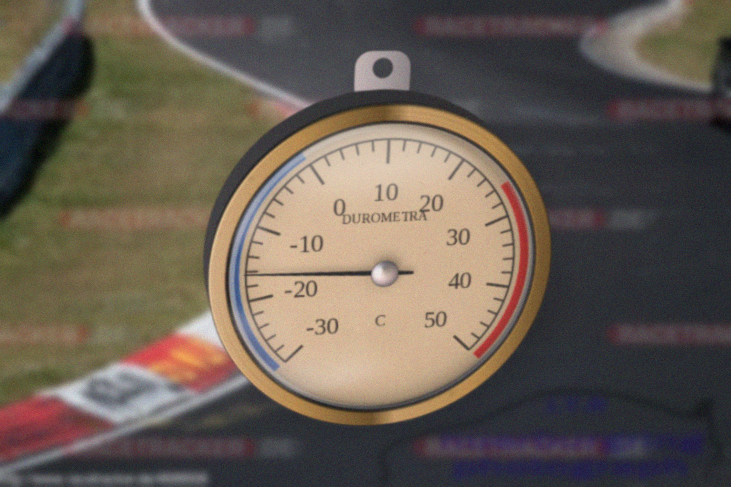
value=-16 unit=°C
